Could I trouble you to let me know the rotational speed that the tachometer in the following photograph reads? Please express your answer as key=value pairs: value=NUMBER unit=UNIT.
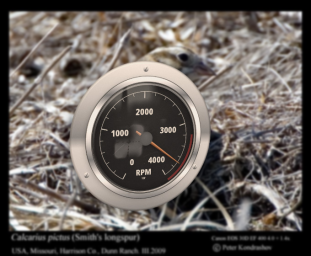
value=3700 unit=rpm
